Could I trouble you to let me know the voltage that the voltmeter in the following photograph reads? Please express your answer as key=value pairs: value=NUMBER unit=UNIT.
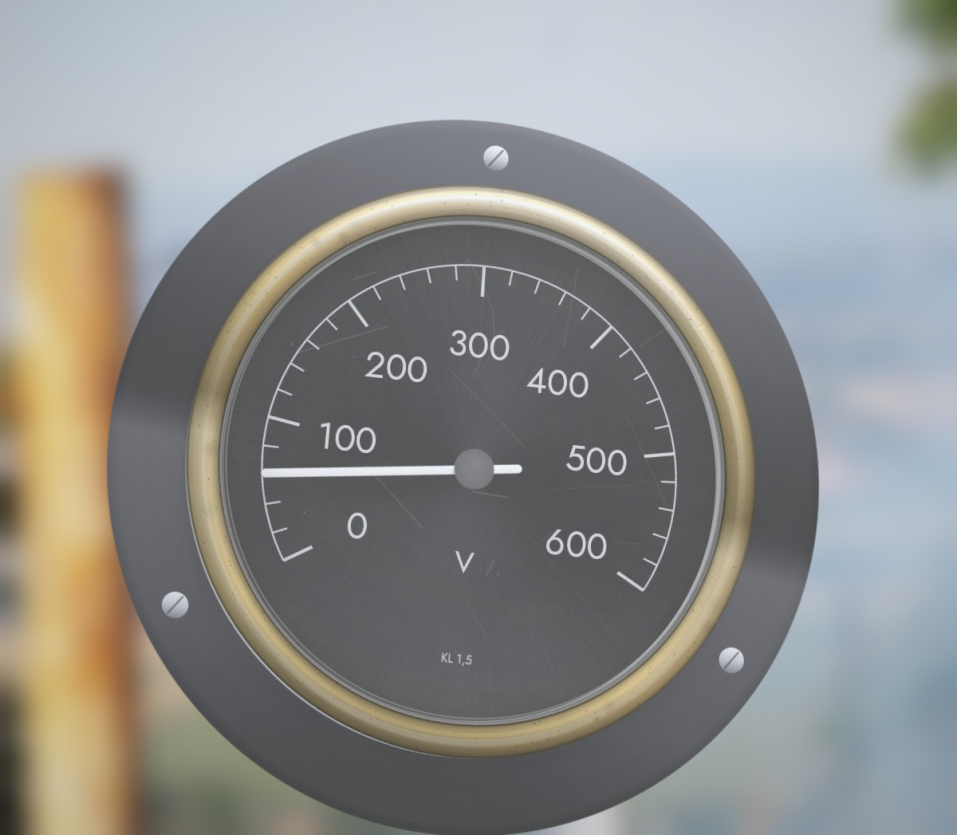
value=60 unit=V
